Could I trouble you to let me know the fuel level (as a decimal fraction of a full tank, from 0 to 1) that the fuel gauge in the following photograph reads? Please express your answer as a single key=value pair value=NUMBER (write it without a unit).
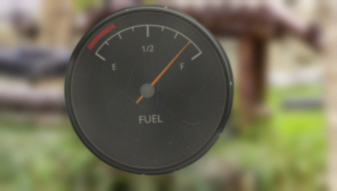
value=0.875
